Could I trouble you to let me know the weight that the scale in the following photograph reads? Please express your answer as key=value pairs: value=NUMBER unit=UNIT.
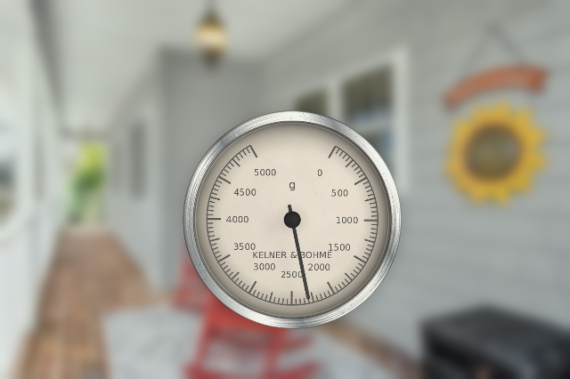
value=2300 unit=g
